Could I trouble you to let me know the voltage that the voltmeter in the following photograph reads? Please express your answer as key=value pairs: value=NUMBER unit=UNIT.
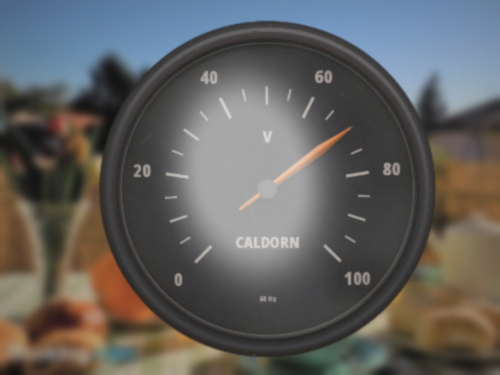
value=70 unit=V
